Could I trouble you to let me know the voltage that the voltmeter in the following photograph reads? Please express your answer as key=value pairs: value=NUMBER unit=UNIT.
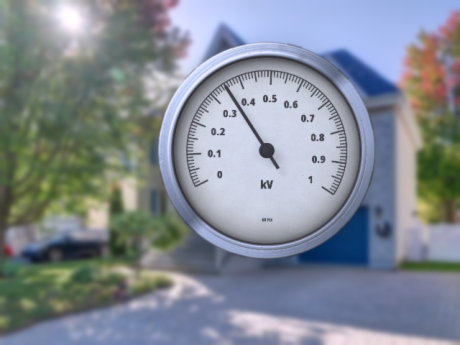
value=0.35 unit=kV
